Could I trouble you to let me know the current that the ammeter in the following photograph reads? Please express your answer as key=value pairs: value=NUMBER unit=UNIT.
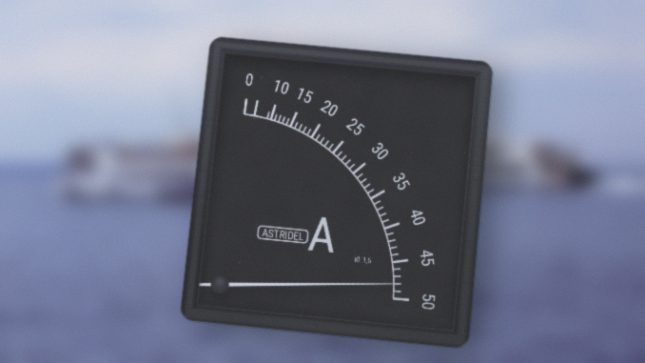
value=48 unit=A
